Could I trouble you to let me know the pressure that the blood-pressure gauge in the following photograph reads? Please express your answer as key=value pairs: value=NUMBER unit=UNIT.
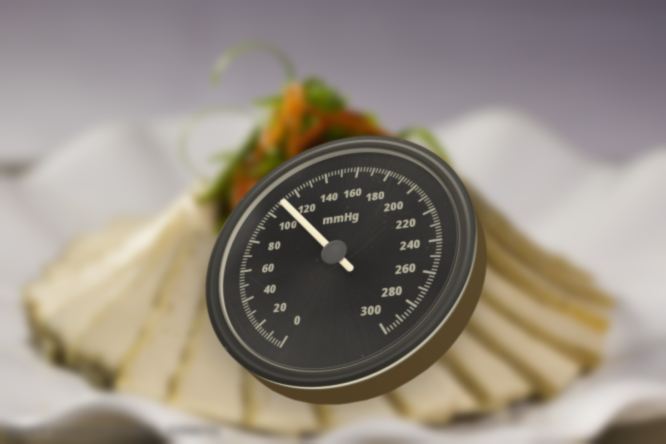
value=110 unit=mmHg
